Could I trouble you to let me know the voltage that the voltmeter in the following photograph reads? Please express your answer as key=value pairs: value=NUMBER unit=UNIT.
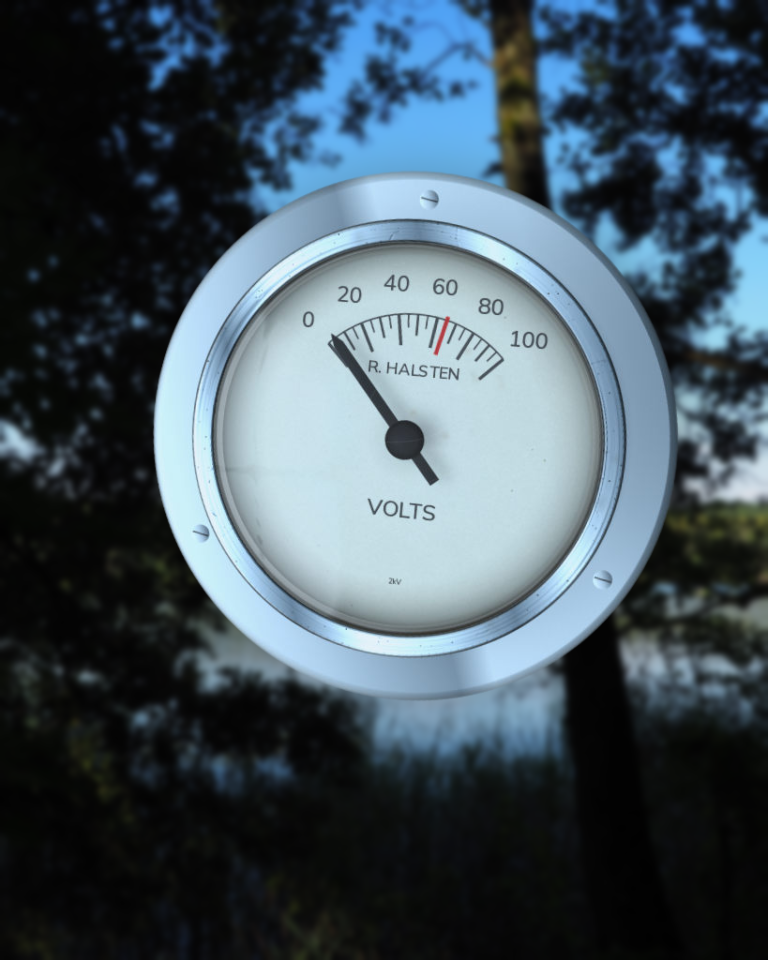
value=5 unit=V
